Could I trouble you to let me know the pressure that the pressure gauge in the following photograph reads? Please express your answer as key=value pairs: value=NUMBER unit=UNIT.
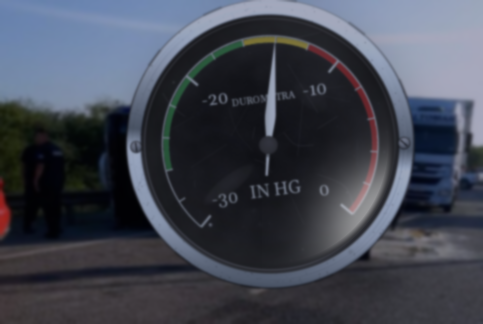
value=-14 unit=inHg
